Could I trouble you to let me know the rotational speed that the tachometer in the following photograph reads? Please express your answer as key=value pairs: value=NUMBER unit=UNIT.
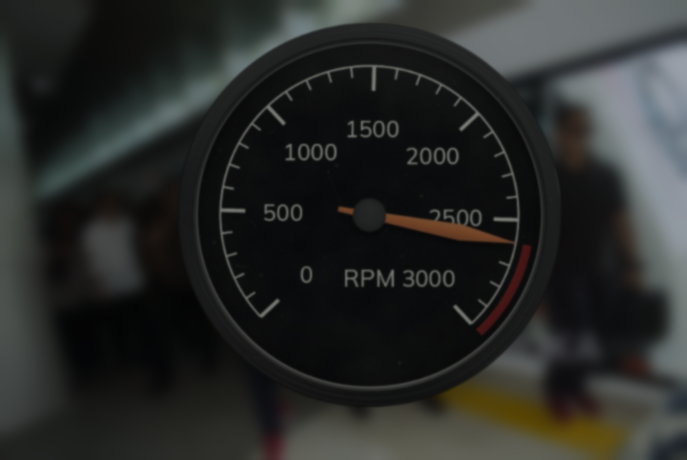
value=2600 unit=rpm
